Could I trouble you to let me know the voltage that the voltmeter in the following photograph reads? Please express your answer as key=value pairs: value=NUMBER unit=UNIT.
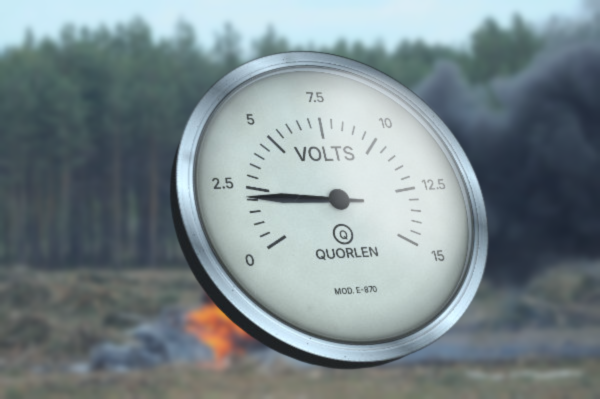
value=2 unit=V
